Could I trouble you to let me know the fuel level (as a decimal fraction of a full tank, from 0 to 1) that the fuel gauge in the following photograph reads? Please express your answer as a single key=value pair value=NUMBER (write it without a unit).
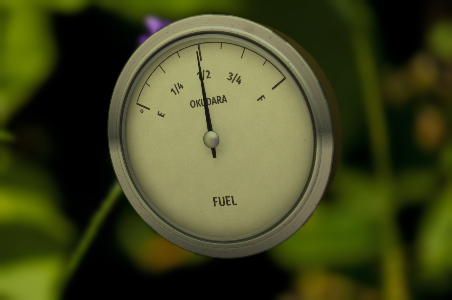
value=0.5
